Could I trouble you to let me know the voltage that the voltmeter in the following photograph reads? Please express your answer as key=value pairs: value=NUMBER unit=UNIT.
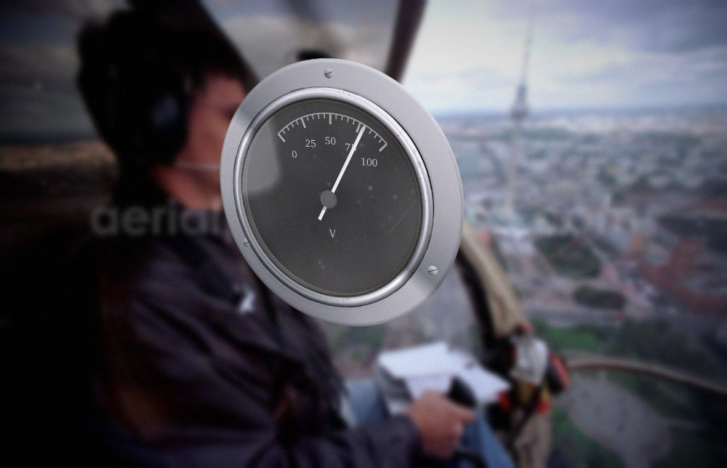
value=80 unit=V
